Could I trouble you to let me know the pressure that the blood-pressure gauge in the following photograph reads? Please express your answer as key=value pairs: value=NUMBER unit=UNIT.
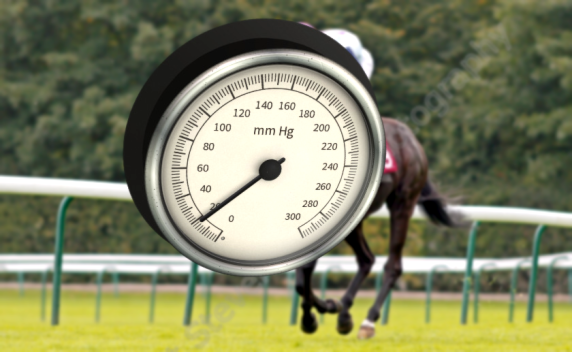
value=20 unit=mmHg
